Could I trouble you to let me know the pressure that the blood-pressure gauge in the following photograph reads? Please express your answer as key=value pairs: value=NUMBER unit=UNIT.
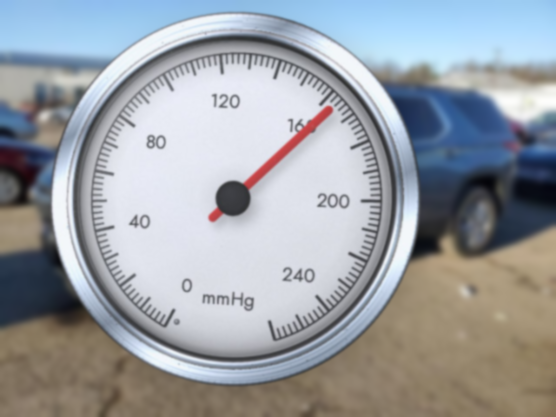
value=164 unit=mmHg
